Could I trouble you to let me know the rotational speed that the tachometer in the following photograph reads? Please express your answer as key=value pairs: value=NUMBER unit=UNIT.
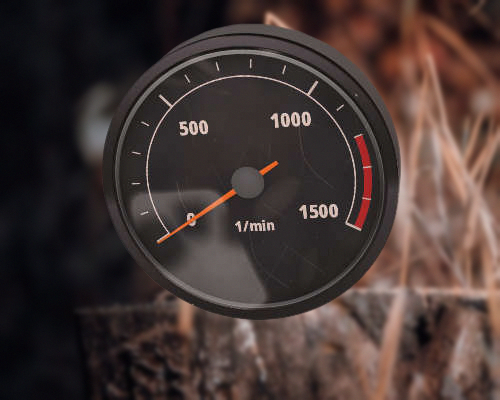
value=0 unit=rpm
